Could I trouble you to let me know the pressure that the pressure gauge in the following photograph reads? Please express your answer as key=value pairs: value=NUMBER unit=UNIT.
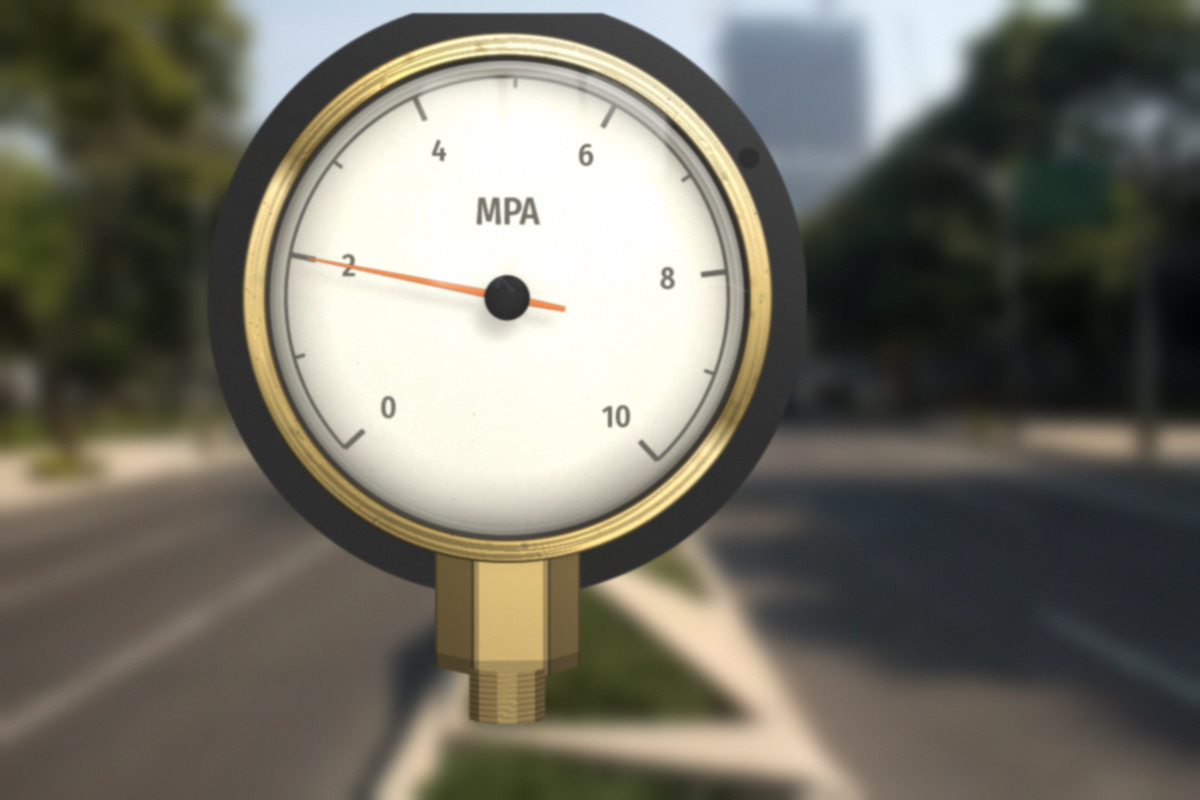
value=2 unit=MPa
